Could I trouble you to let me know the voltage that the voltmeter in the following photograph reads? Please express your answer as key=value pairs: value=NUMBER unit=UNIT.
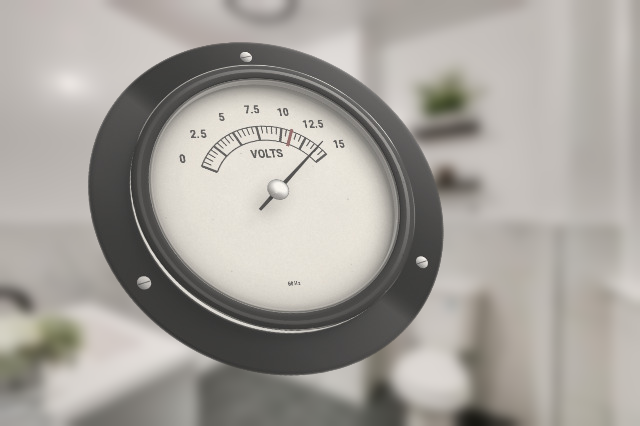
value=14 unit=V
